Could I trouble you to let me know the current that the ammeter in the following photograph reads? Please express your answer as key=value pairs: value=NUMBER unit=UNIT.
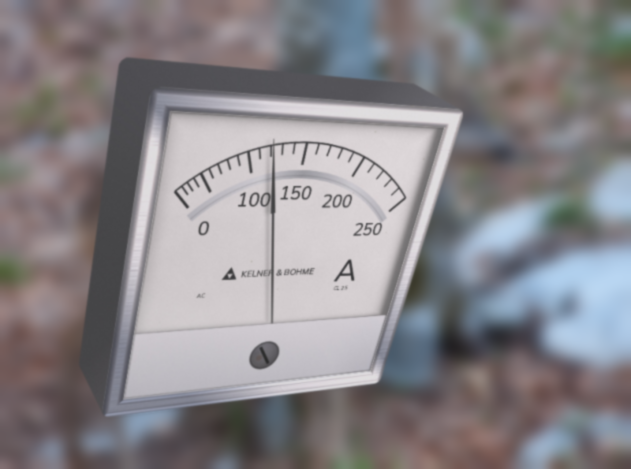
value=120 unit=A
